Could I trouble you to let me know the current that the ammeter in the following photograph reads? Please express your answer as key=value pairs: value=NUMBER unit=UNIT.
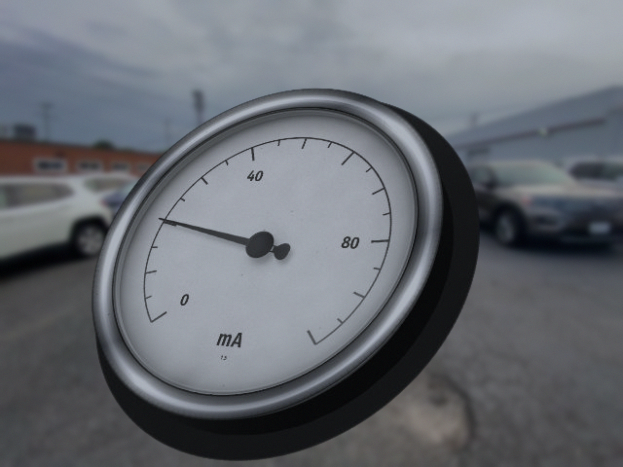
value=20 unit=mA
